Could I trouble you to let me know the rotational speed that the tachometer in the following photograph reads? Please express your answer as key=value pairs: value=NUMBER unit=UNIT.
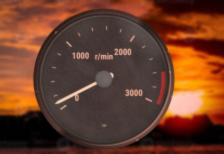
value=100 unit=rpm
